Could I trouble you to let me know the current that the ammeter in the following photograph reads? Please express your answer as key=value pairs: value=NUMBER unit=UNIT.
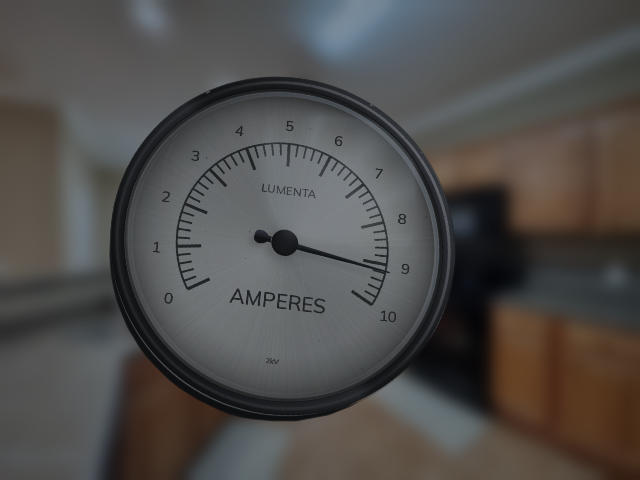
value=9.2 unit=A
